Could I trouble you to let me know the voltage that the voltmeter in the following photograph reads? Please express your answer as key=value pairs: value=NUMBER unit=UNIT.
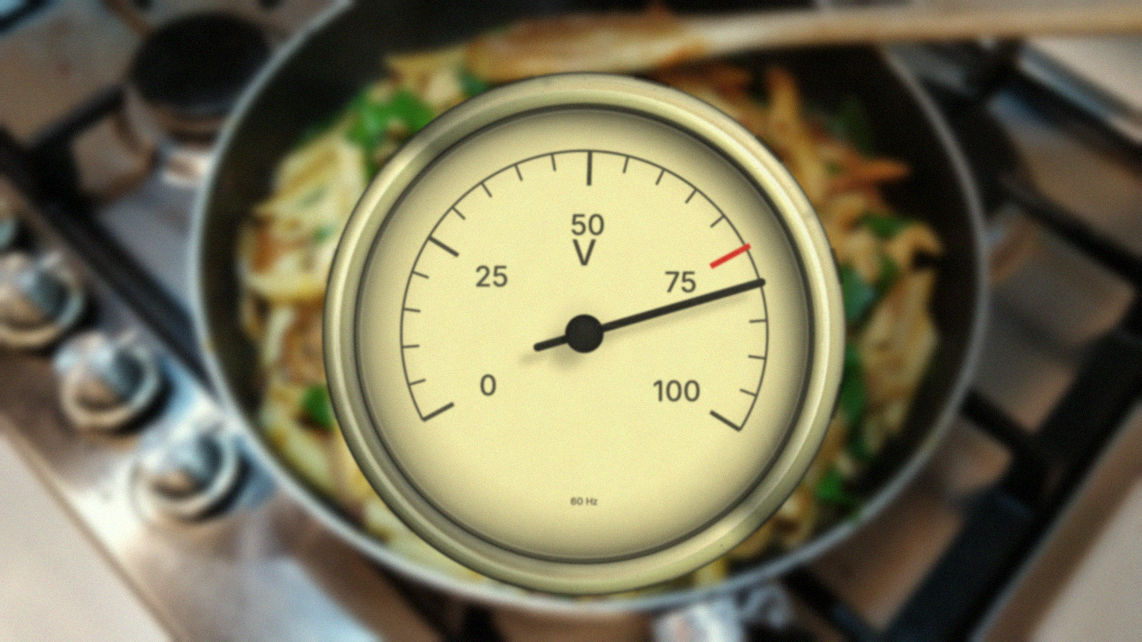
value=80 unit=V
